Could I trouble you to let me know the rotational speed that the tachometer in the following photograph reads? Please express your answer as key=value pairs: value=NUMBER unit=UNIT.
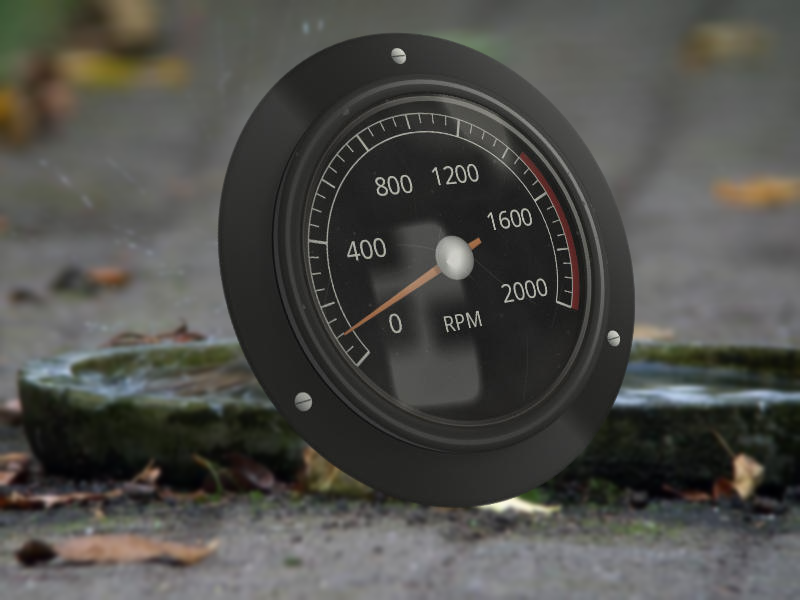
value=100 unit=rpm
